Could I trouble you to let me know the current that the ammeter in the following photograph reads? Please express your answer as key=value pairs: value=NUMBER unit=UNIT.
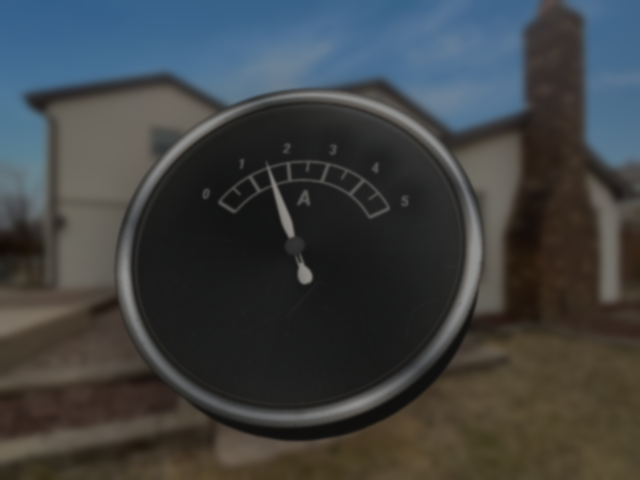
value=1.5 unit=A
